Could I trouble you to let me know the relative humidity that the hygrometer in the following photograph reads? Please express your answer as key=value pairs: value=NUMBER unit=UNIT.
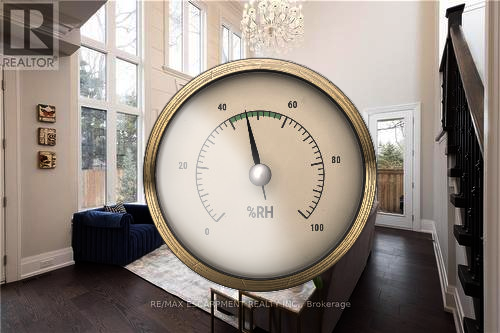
value=46 unit=%
